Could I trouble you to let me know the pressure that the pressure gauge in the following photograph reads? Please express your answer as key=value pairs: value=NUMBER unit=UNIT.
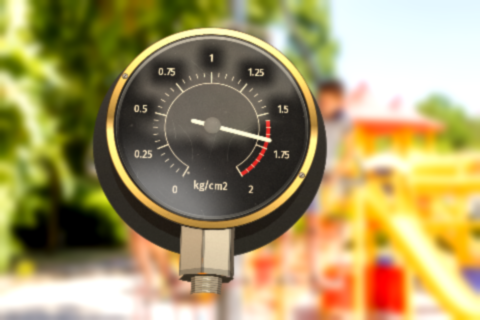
value=1.7 unit=kg/cm²
